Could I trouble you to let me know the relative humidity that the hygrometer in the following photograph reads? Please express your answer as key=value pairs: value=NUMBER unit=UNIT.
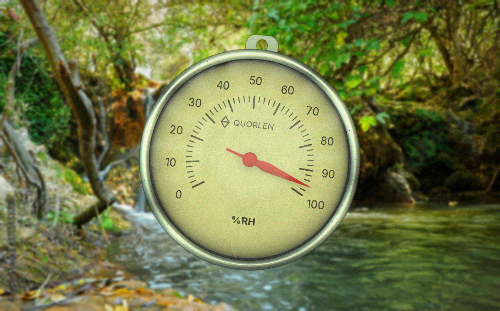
value=96 unit=%
